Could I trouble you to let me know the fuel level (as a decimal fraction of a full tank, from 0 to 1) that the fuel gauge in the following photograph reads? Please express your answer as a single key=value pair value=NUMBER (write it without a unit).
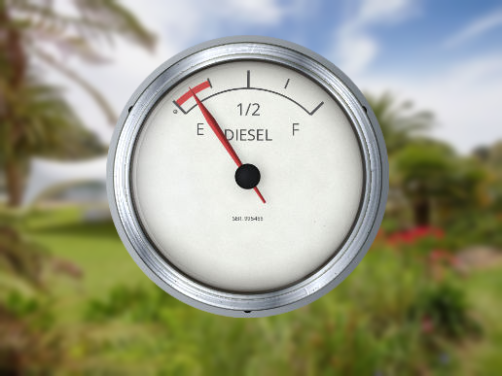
value=0.125
